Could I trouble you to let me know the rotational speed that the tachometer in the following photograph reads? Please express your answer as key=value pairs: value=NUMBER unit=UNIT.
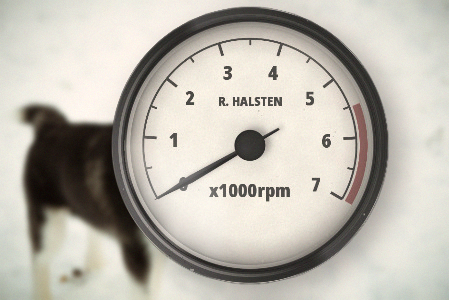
value=0 unit=rpm
